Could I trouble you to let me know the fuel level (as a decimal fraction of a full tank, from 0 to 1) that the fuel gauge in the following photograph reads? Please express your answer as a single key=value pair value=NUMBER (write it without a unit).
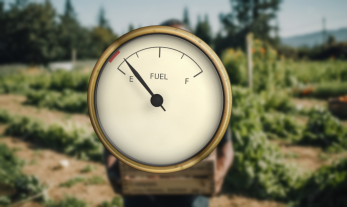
value=0.125
